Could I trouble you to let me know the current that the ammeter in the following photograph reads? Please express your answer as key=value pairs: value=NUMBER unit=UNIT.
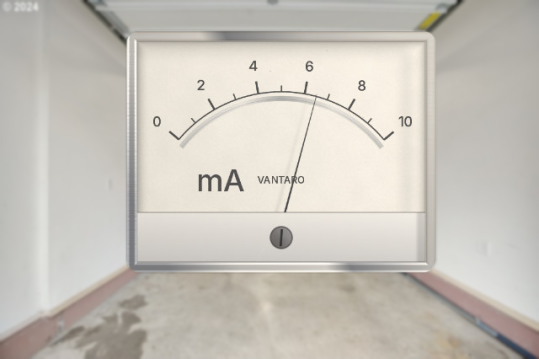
value=6.5 unit=mA
